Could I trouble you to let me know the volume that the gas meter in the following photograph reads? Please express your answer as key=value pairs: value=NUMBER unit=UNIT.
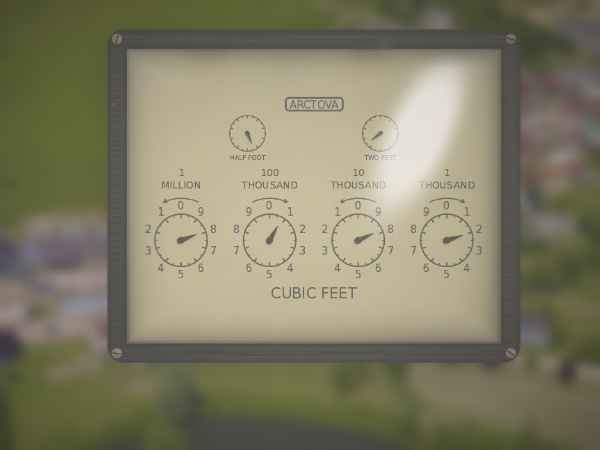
value=808200 unit=ft³
